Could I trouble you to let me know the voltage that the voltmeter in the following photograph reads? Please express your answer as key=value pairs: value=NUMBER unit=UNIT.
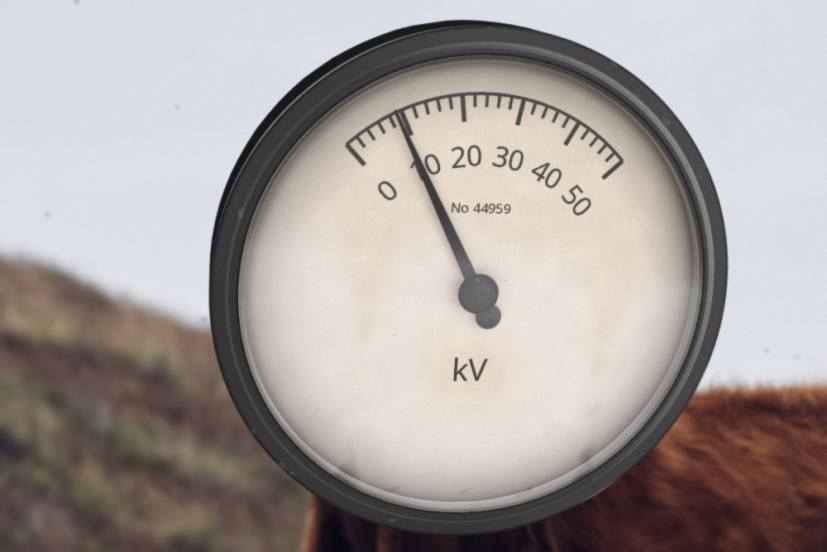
value=9 unit=kV
